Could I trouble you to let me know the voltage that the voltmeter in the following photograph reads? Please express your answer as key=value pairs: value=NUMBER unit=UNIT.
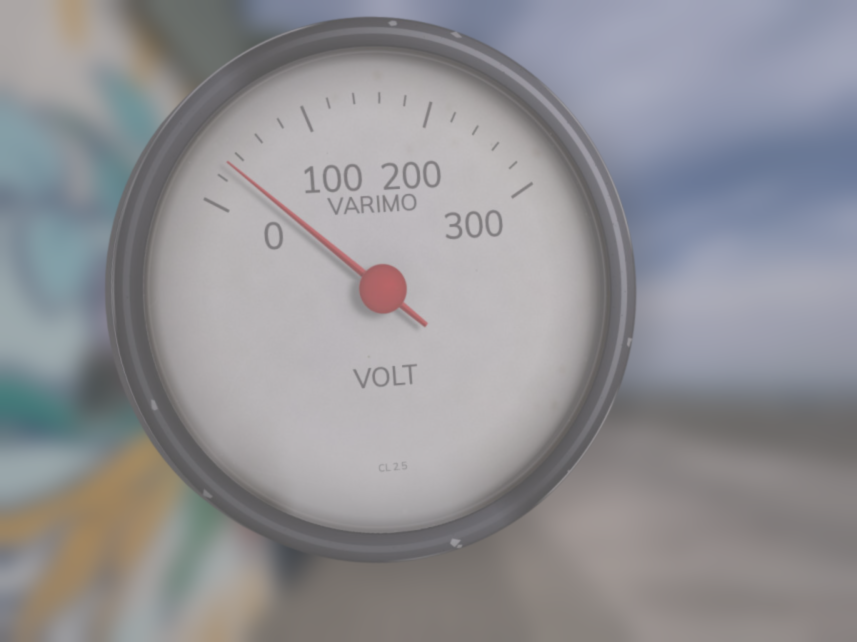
value=30 unit=V
